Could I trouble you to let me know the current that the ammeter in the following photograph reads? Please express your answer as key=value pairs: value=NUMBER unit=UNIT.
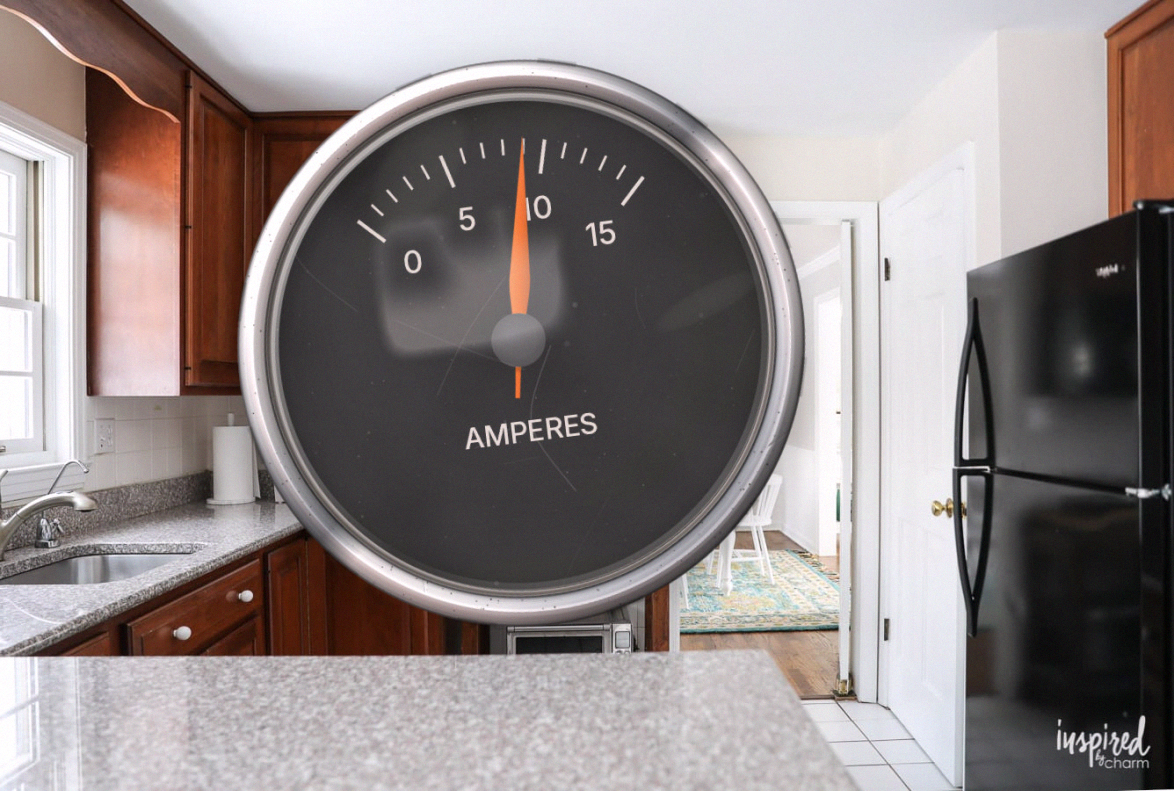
value=9 unit=A
